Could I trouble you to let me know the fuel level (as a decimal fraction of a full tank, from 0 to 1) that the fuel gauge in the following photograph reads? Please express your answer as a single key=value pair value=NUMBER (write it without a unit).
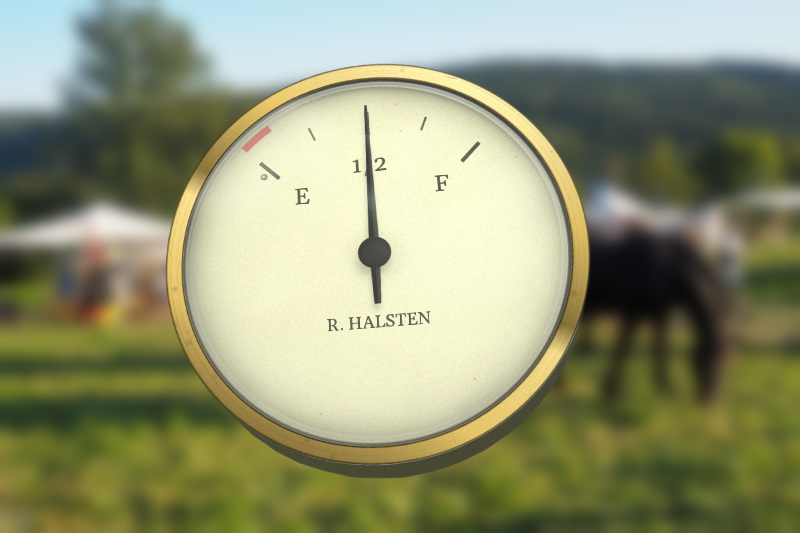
value=0.5
